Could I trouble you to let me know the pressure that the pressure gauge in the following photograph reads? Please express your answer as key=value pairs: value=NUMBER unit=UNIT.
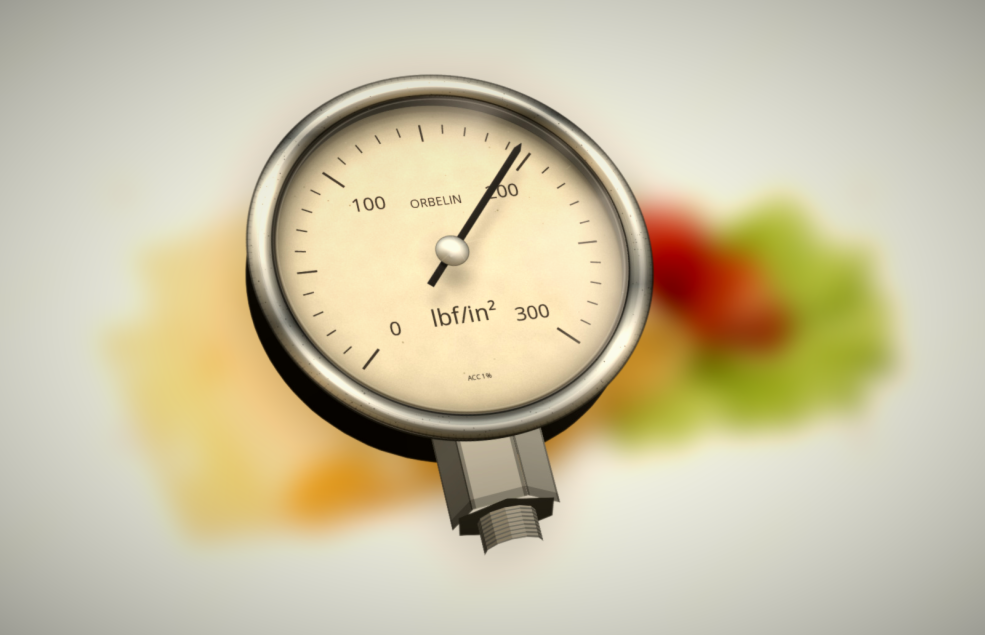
value=195 unit=psi
